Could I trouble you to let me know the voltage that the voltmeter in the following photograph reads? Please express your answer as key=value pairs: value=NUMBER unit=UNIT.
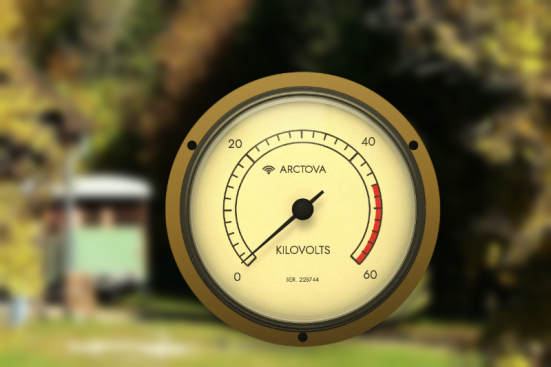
value=1 unit=kV
